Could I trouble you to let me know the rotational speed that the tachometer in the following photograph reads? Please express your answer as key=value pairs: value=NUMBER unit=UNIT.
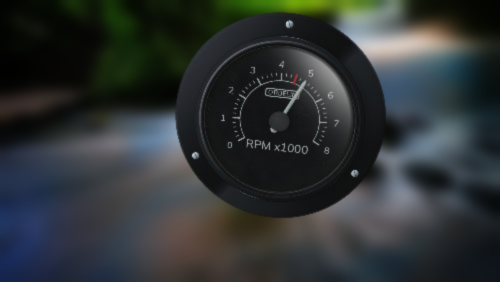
value=5000 unit=rpm
